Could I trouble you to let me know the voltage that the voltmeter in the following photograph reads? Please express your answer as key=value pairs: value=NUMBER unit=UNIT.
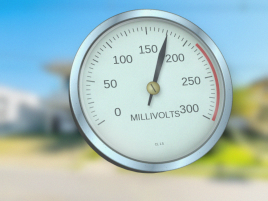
value=175 unit=mV
